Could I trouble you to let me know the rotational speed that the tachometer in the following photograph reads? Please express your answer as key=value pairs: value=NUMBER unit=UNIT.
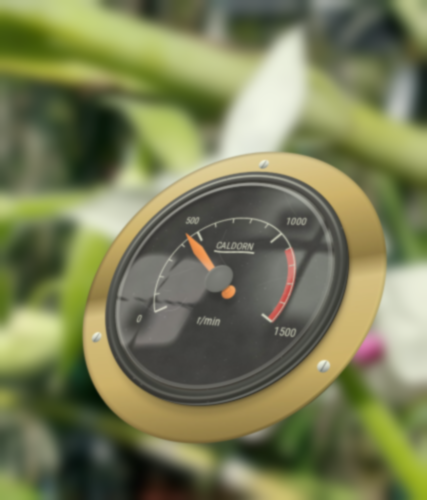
value=450 unit=rpm
